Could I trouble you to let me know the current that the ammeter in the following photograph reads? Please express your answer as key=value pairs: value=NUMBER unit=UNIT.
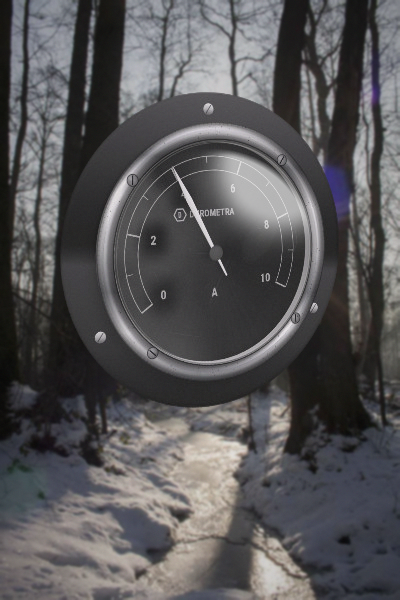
value=4 unit=A
